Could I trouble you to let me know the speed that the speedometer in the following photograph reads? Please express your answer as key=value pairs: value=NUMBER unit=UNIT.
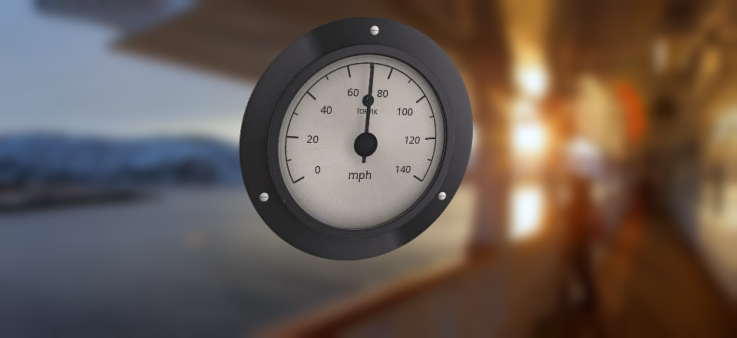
value=70 unit=mph
